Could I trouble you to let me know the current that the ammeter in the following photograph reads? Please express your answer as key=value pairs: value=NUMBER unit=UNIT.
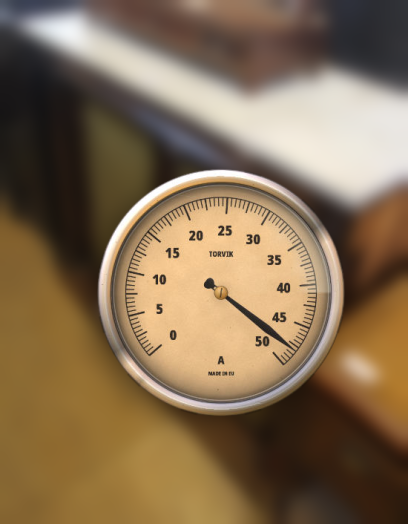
value=48 unit=A
